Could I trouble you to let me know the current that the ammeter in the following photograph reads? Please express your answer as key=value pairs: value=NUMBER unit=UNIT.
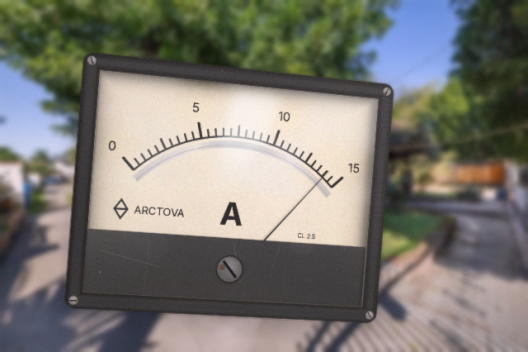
value=14 unit=A
